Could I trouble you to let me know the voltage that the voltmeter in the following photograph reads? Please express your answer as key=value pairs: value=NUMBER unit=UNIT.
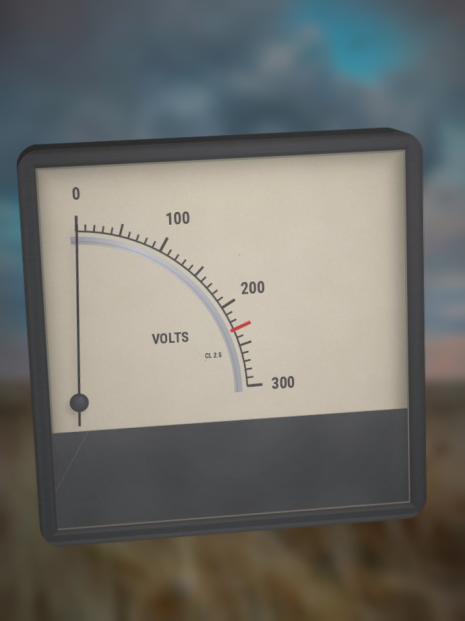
value=0 unit=V
